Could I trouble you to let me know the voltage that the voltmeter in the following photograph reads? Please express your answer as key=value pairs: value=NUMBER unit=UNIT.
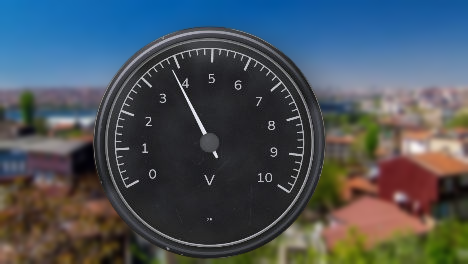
value=3.8 unit=V
